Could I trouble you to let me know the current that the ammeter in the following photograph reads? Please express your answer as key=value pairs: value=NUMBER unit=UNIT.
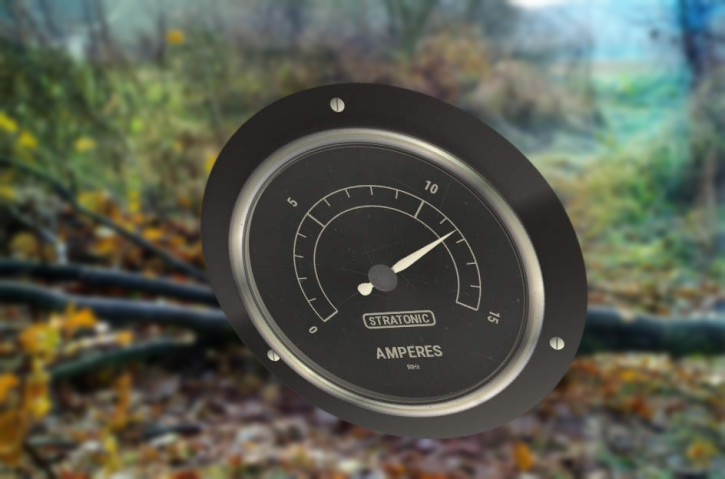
value=11.5 unit=A
